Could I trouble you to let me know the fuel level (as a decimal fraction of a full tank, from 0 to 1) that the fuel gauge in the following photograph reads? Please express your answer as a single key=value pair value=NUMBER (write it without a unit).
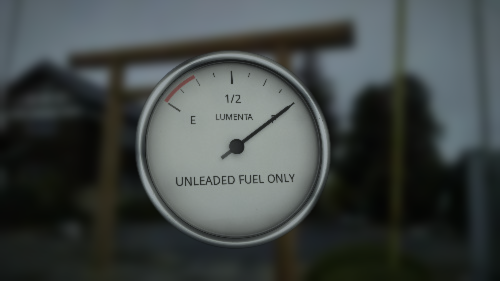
value=1
